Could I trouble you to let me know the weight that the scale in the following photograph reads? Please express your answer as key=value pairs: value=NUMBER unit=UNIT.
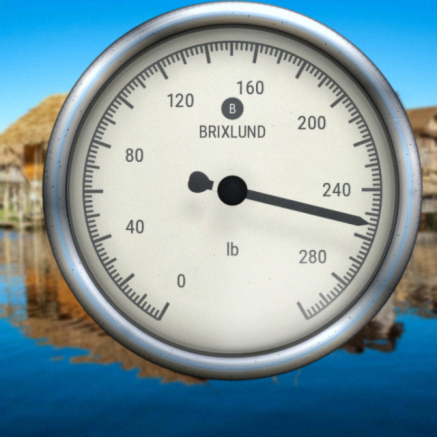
value=254 unit=lb
